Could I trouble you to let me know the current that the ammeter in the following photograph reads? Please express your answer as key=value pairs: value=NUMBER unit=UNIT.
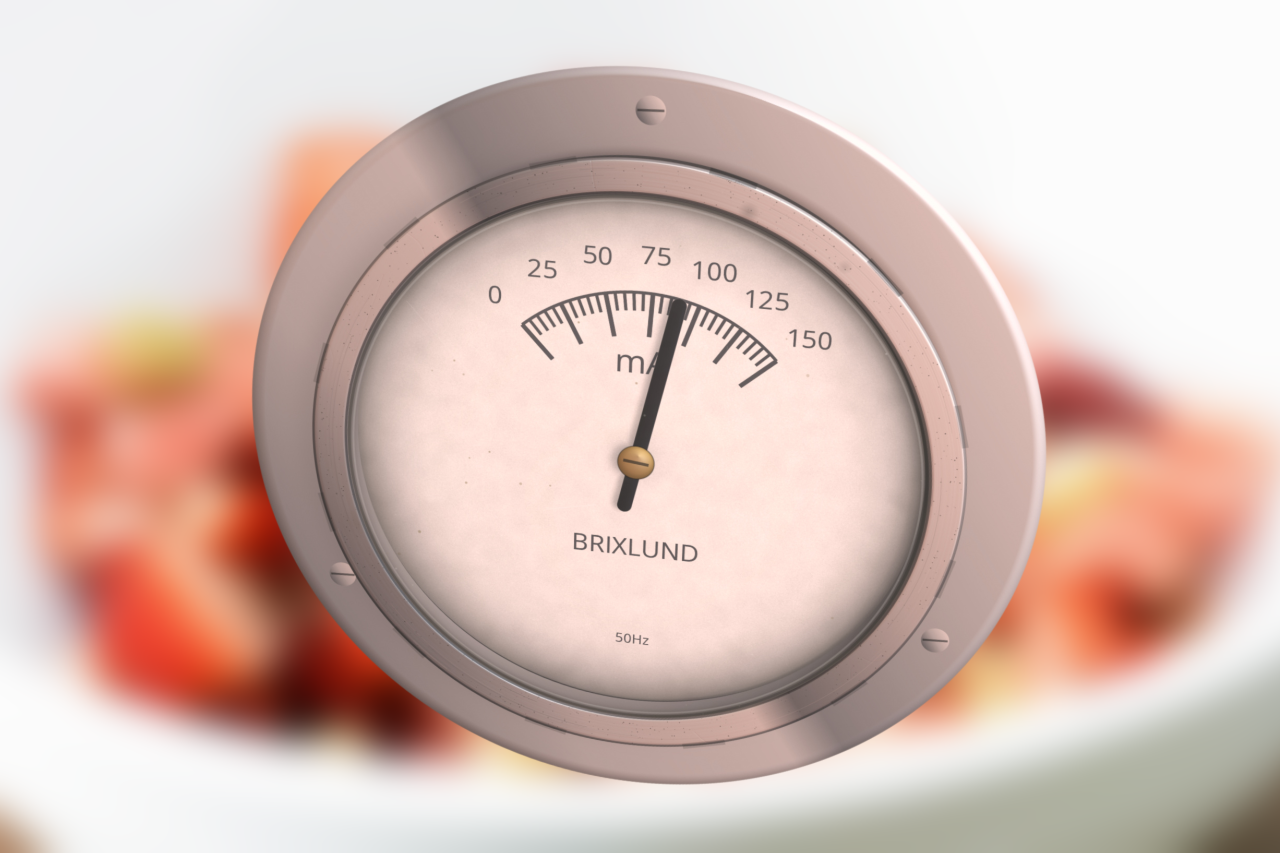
value=90 unit=mA
